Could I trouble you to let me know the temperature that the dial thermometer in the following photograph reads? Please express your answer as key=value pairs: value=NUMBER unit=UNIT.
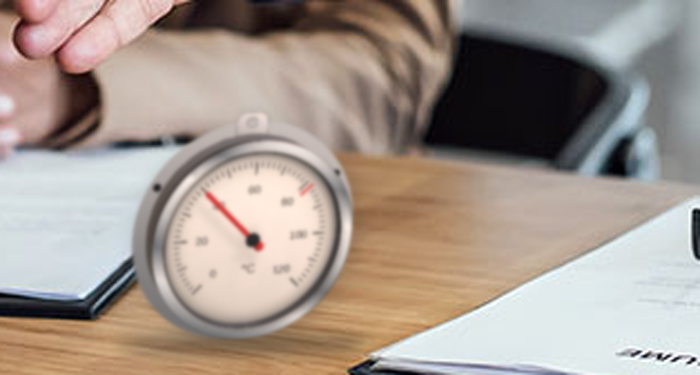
value=40 unit=°C
